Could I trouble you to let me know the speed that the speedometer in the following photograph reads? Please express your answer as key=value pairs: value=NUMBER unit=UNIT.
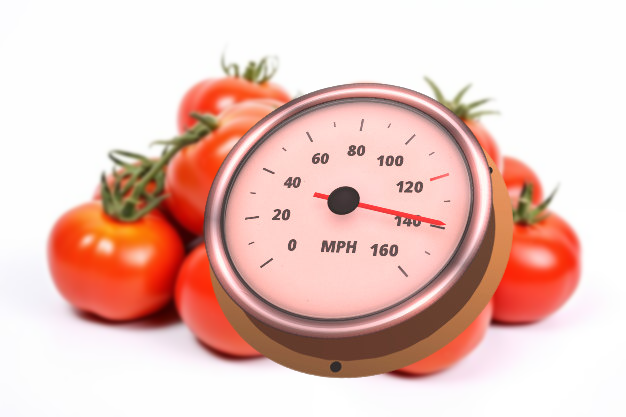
value=140 unit=mph
